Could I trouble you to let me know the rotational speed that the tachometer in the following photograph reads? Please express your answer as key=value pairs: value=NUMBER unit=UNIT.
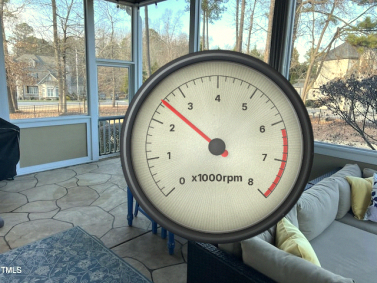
value=2500 unit=rpm
